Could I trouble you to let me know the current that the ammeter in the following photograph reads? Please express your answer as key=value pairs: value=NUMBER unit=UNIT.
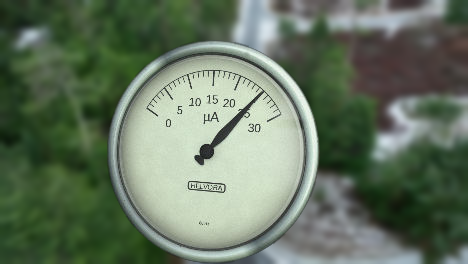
value=25 unit=µA
